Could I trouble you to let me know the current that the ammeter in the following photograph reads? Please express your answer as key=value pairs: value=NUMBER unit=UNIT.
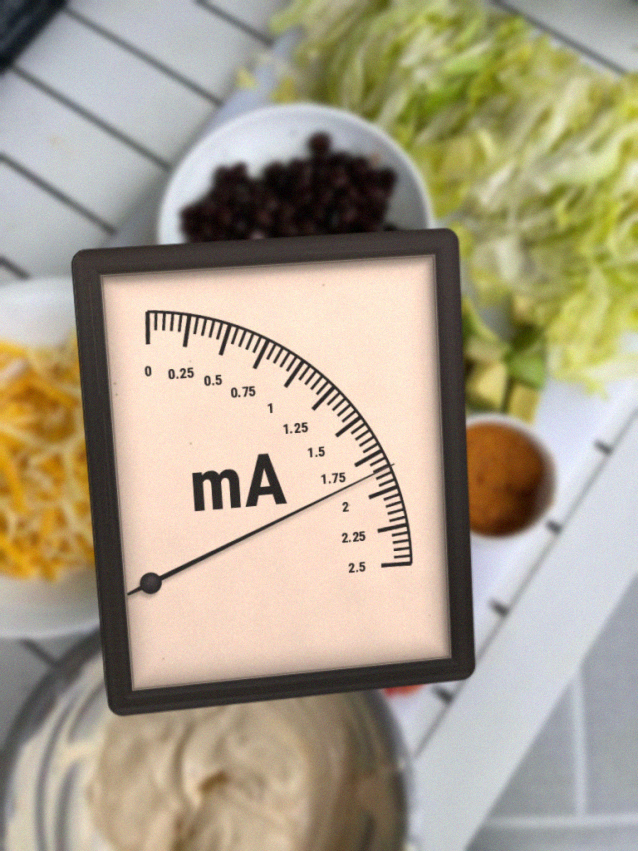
value=1.85 unit=mA
